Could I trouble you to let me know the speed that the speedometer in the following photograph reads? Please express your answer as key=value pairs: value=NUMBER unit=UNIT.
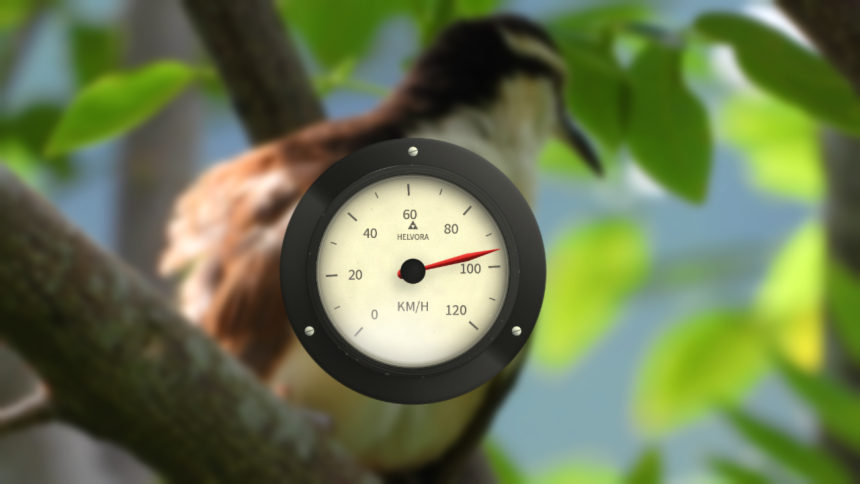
value=95 unit=km/h
